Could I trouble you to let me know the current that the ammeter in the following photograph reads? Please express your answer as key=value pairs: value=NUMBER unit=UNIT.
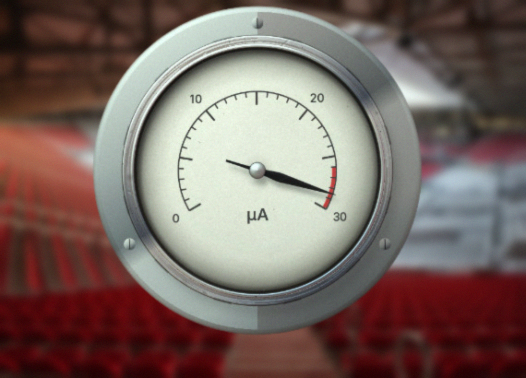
value=28.5 unit=µA
